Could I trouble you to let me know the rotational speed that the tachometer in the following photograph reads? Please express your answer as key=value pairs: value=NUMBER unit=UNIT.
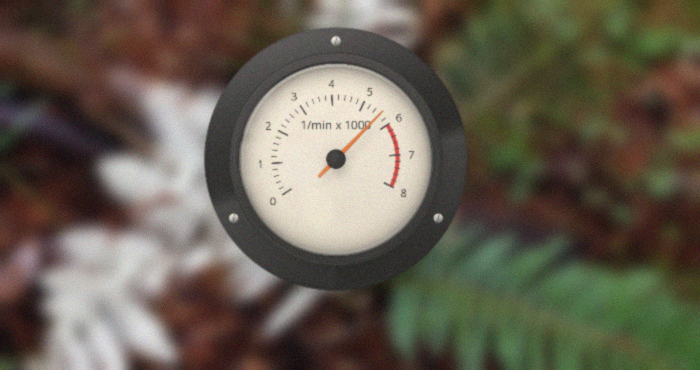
value=5600 unit=rpm
